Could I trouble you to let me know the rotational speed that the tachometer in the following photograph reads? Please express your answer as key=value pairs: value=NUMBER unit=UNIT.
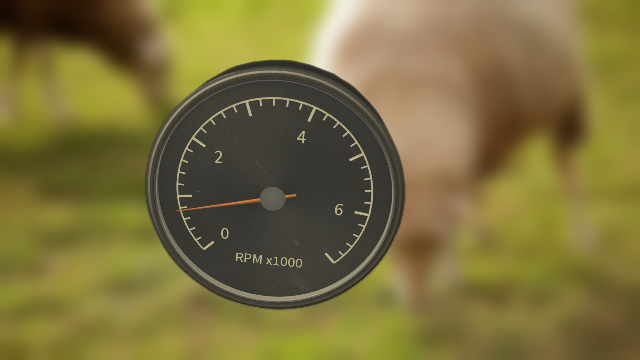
value=800 unit=rpm
